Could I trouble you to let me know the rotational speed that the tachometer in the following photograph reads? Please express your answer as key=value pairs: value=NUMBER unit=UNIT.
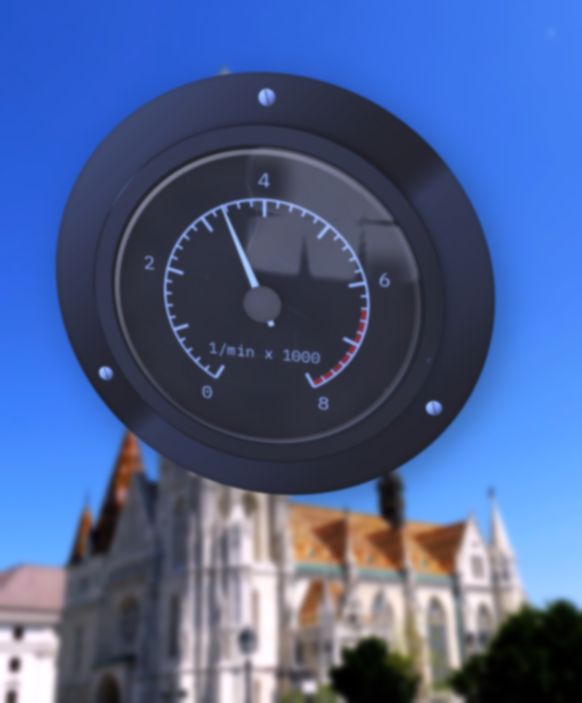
value=3400 unit=rpm
